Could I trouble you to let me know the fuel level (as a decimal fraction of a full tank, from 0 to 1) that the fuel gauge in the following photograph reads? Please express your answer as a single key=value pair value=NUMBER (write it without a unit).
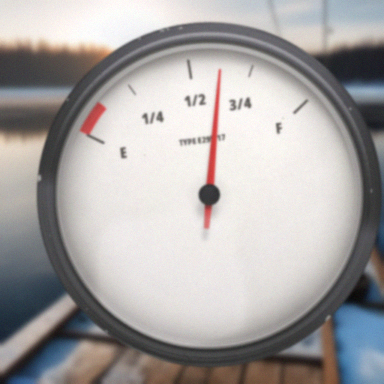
value=0.625
